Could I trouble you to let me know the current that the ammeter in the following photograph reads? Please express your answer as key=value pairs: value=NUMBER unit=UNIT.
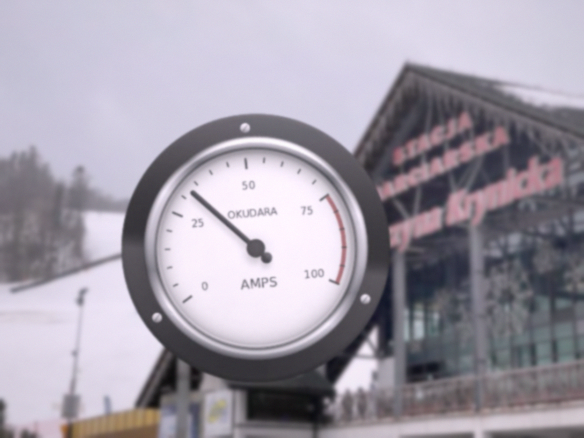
value=32.5 unit=A
